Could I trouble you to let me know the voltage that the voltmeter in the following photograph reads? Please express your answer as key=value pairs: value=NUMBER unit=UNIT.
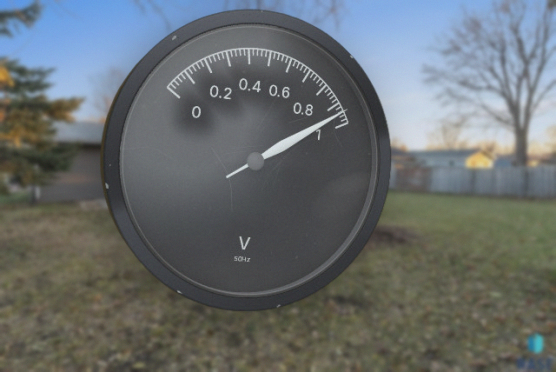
value=0.94 unit=V
